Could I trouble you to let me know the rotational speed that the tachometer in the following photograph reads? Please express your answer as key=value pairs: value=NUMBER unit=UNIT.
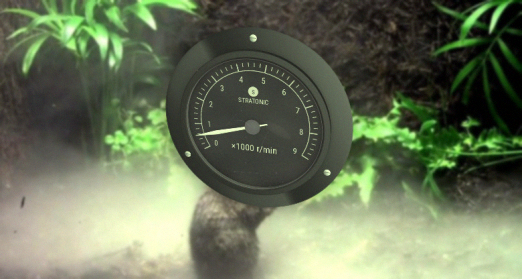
value=600 unit=rpm
